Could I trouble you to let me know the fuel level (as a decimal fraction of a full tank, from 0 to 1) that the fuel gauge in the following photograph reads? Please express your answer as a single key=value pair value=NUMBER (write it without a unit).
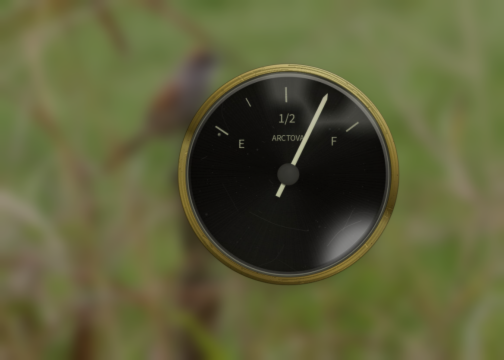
value=0.75
